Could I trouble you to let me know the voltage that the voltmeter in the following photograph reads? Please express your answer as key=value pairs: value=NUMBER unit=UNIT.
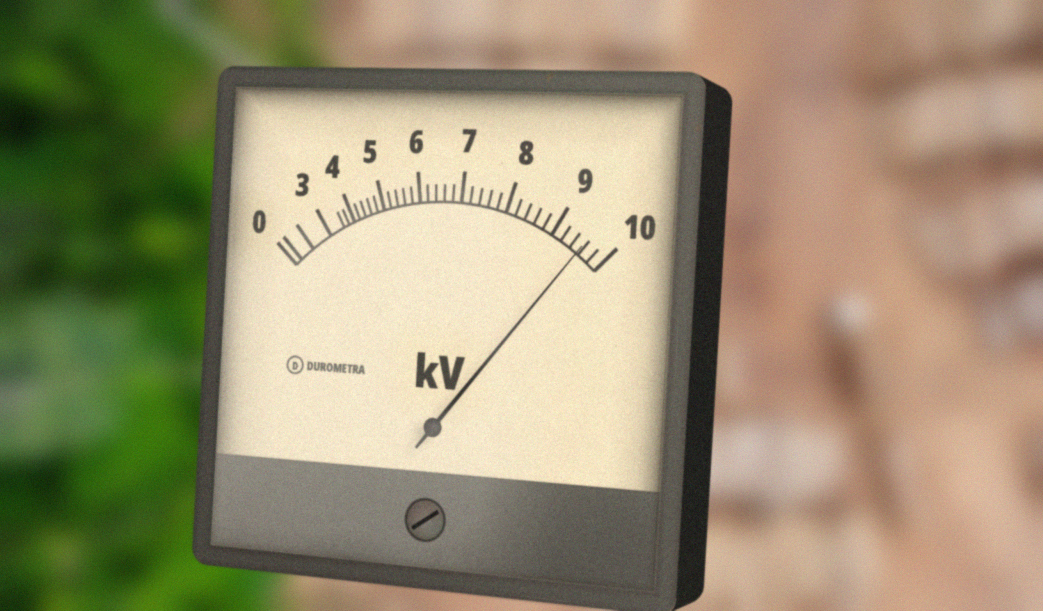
value=9.6 unit=kV
